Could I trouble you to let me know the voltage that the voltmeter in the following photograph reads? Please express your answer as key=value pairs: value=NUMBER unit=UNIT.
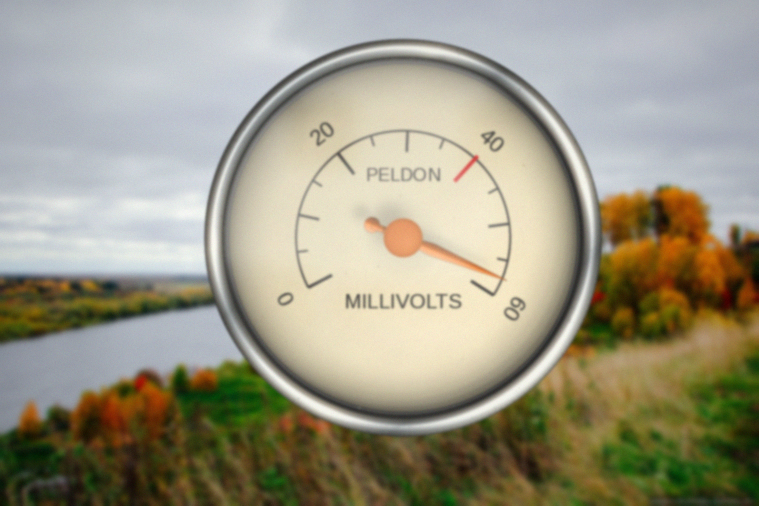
value=57.5 unit=mV
